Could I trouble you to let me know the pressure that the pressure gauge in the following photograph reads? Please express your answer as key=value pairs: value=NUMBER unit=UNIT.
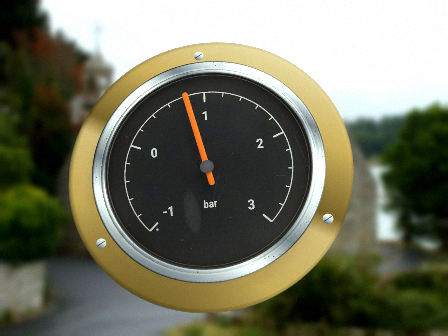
value=0.8 unit=bar
